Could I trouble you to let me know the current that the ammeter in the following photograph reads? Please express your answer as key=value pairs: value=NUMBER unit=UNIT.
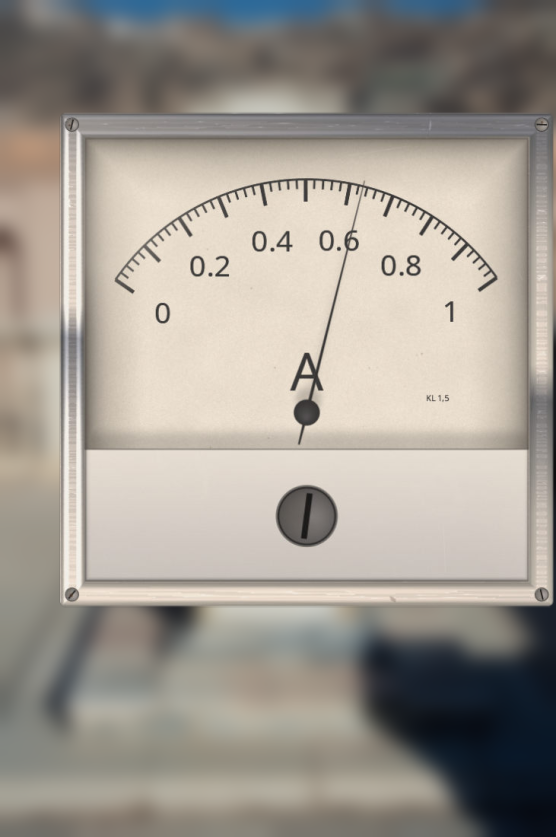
value=0.63 unit=A
